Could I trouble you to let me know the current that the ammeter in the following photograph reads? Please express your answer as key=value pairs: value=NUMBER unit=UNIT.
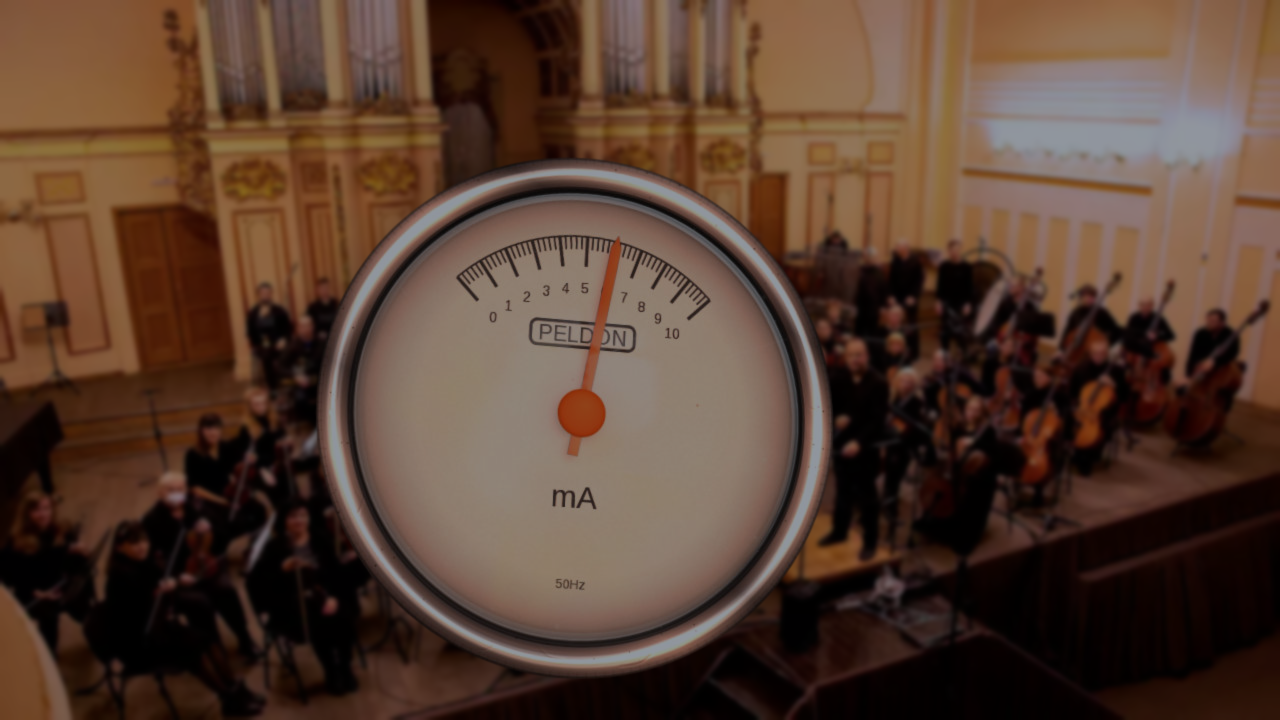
value=6 unit=mA
